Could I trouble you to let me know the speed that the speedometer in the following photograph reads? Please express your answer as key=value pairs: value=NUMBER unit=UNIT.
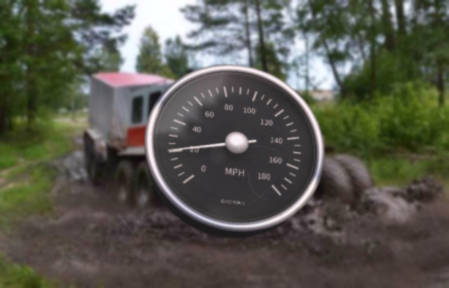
value=20 unit=mph
